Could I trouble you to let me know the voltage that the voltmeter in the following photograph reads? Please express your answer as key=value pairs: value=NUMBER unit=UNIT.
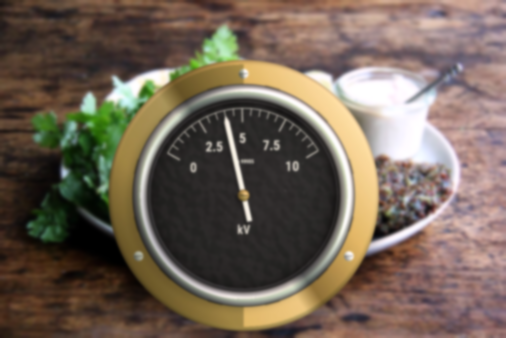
value=4 unit=kV
